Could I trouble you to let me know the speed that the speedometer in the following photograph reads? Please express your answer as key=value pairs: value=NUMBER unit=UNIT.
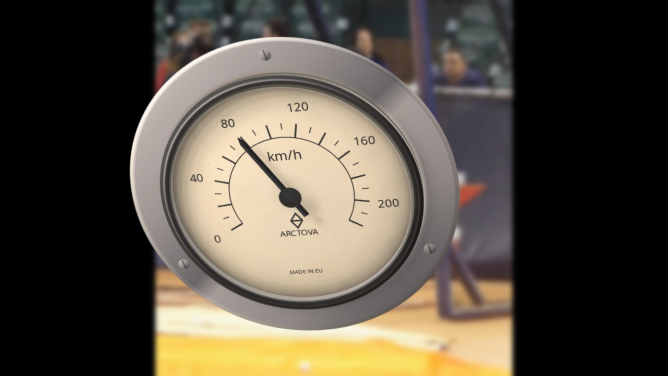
value=80 unit=km/h
